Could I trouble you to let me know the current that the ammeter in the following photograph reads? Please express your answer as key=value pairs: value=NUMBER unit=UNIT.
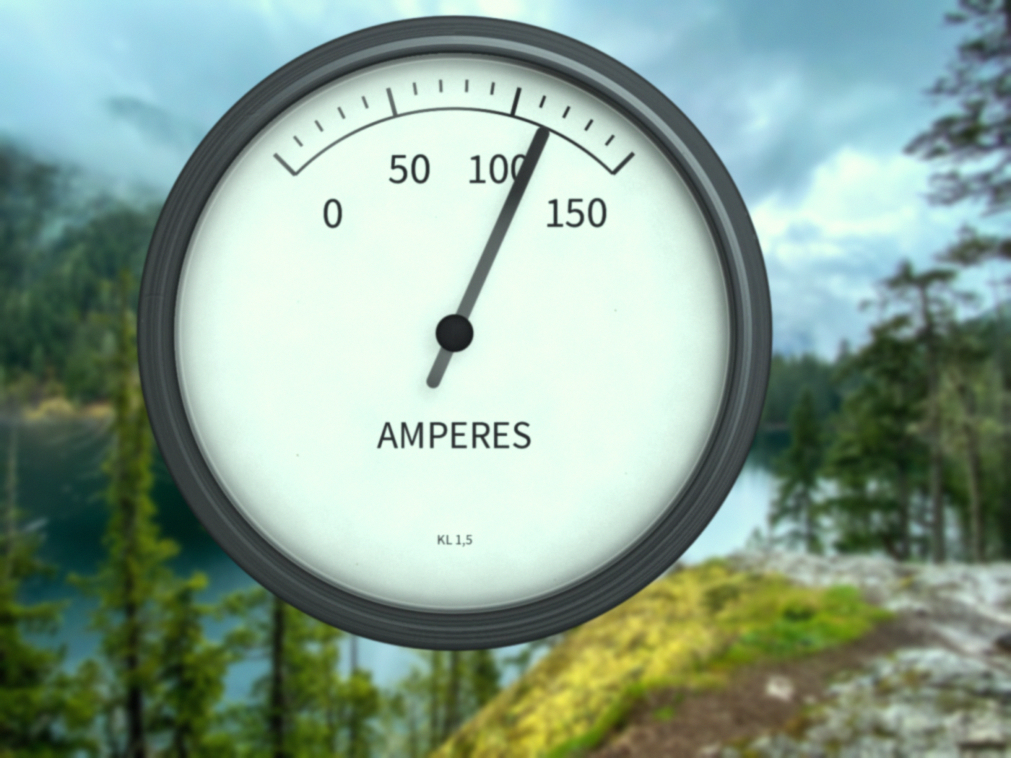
value=115 unit=A
